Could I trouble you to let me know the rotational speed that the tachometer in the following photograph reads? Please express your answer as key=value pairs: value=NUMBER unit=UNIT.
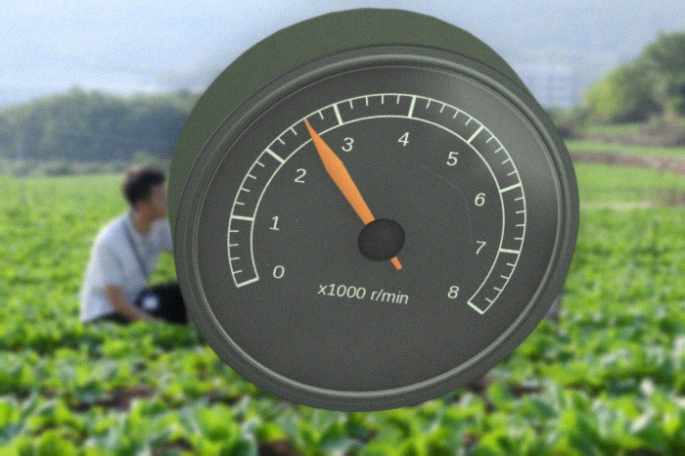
value=2600 unit=rpm
